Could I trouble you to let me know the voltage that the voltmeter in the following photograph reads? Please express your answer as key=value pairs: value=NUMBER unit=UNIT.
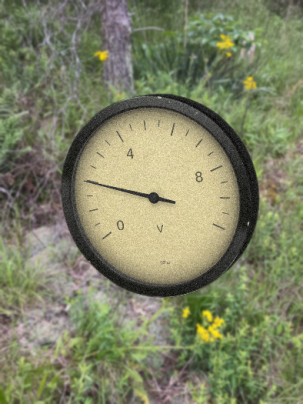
value=2 unit=V
